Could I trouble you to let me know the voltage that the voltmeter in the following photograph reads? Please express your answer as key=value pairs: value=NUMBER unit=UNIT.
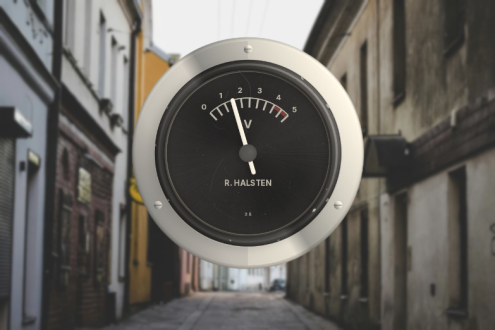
value=1.5 unit=V
